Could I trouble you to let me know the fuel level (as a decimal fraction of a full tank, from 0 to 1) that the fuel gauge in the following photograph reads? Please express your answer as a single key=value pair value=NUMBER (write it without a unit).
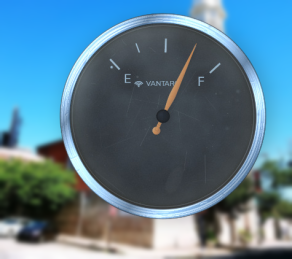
value=0.75
